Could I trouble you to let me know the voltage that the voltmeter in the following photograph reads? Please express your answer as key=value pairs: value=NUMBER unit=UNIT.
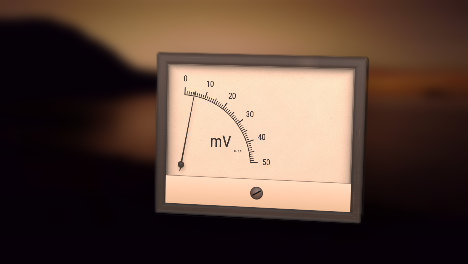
value=5 unit=mV
